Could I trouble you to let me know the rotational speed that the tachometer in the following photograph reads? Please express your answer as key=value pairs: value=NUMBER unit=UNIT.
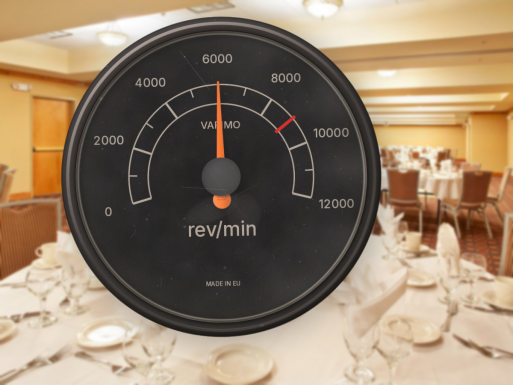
value=6000 unit=rpm
